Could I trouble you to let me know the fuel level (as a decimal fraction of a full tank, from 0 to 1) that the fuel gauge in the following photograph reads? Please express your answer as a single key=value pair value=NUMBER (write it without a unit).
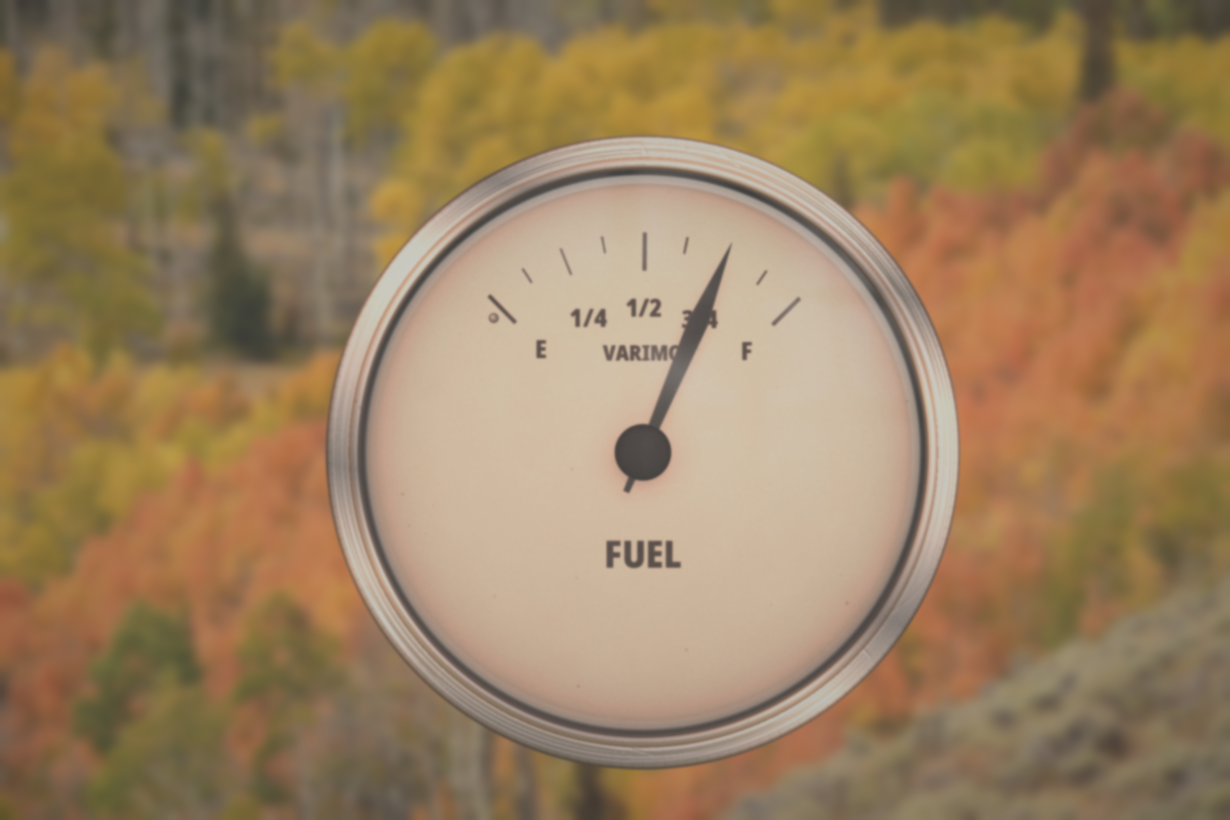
value=0.75
